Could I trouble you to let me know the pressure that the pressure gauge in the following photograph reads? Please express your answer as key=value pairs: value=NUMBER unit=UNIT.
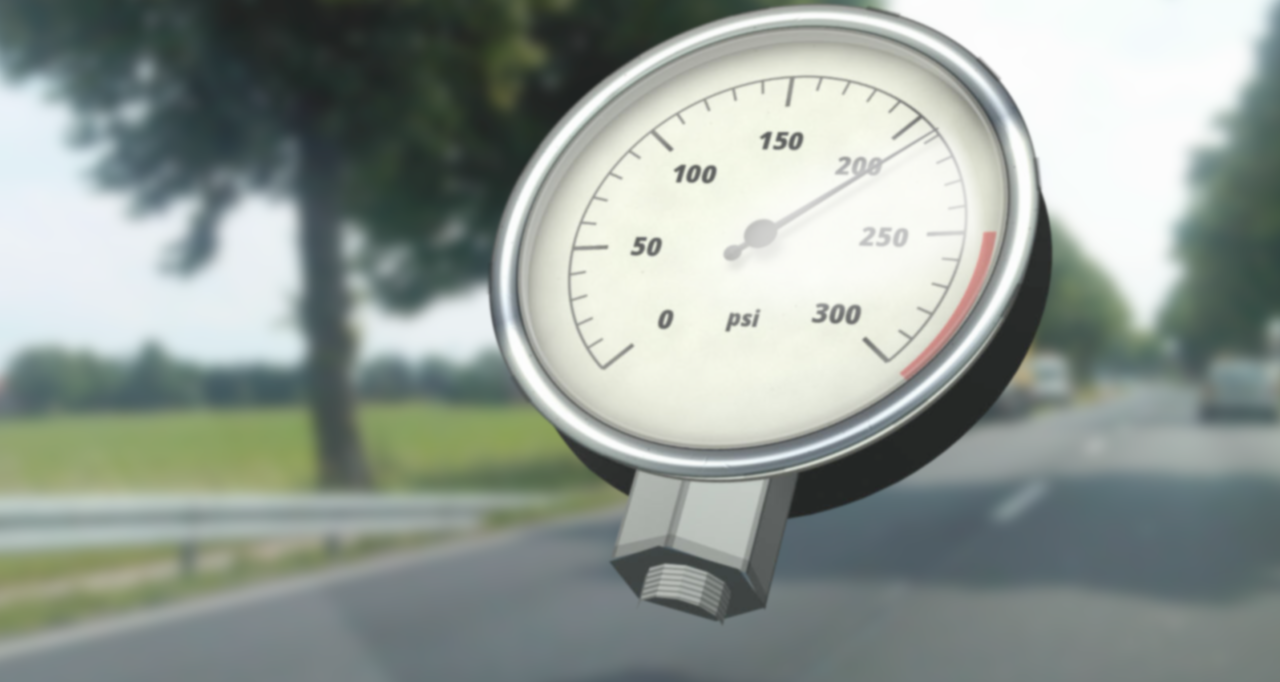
value=210 unit=psi
